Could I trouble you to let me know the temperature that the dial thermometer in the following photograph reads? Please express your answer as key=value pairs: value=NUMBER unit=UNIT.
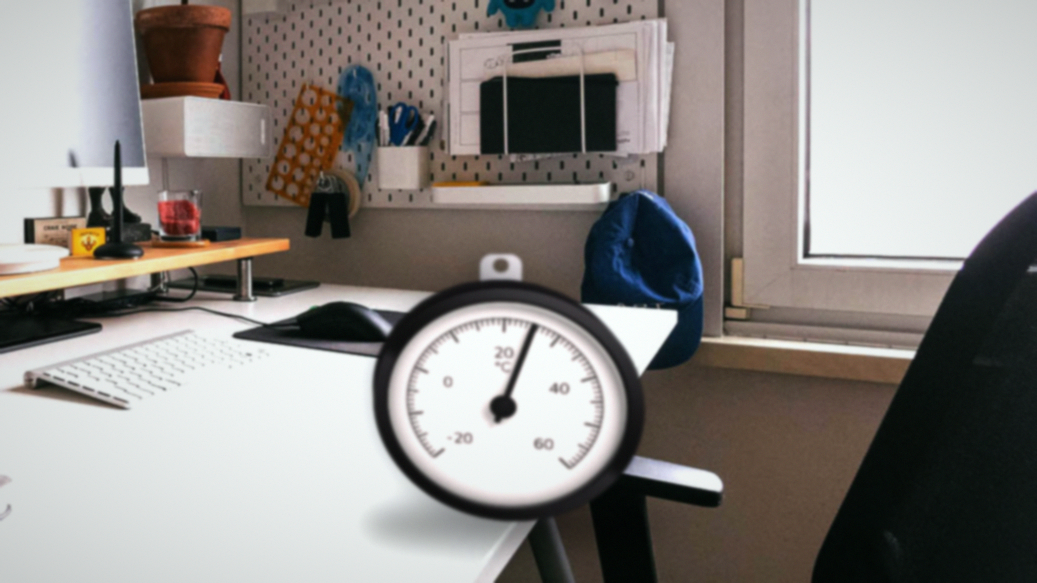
value=25 unit=°C
